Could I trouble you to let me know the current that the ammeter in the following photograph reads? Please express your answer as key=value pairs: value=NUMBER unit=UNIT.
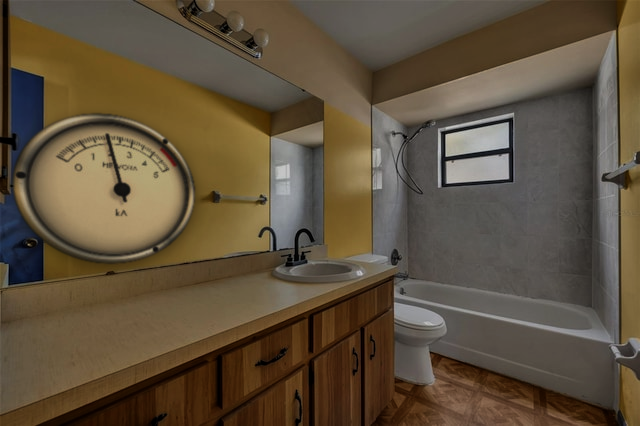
value=2 unit=kA
